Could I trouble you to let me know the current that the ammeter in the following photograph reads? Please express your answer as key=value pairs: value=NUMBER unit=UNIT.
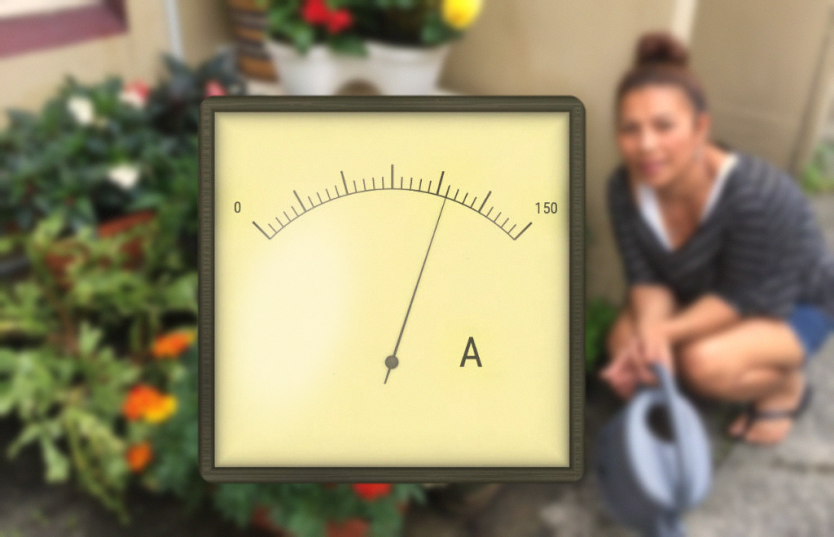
value=105 unit=A
